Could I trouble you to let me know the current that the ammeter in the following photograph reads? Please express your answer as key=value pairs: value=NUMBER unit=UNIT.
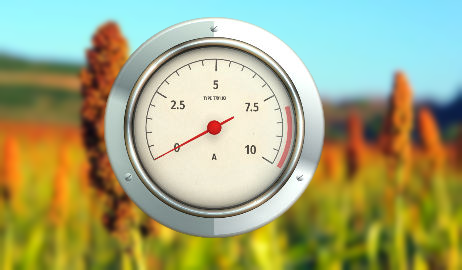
value=0 unit=A
